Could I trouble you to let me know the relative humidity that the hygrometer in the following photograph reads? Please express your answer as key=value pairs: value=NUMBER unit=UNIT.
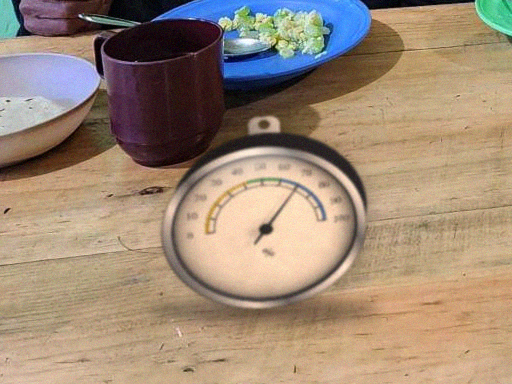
value=70 unit=%
